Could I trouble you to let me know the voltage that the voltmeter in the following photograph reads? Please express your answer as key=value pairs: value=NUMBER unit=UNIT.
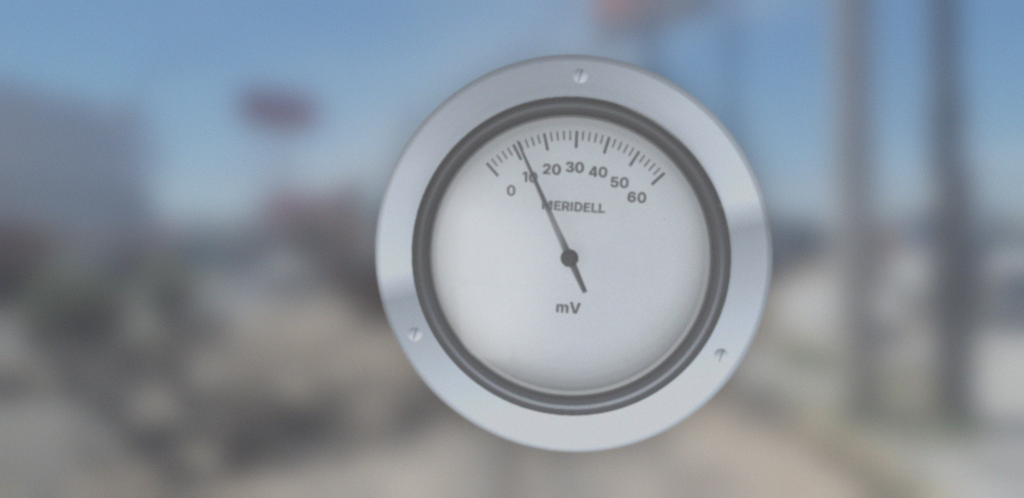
value=12 unit=mV
